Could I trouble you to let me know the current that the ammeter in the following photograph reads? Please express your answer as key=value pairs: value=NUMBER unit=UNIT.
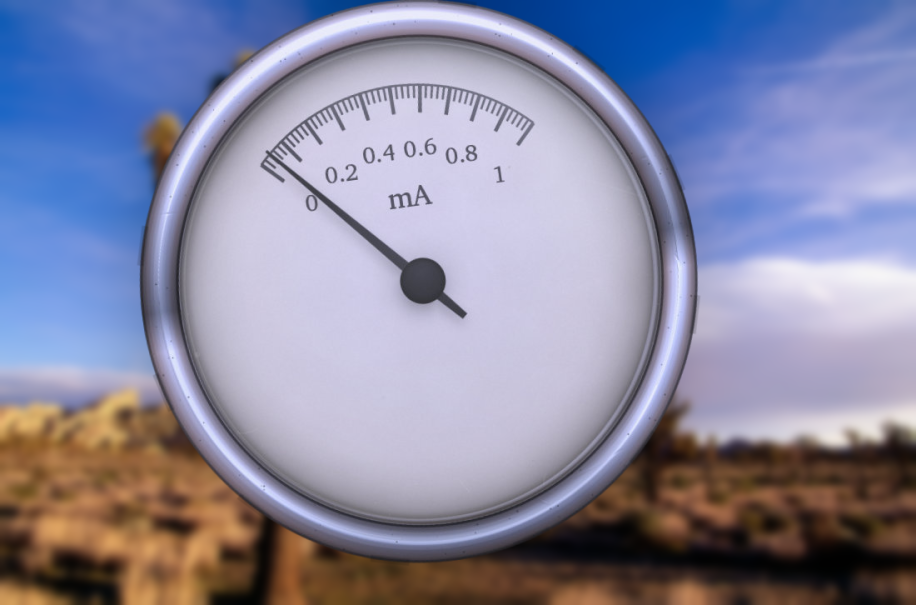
value=0.04 unit=mA
